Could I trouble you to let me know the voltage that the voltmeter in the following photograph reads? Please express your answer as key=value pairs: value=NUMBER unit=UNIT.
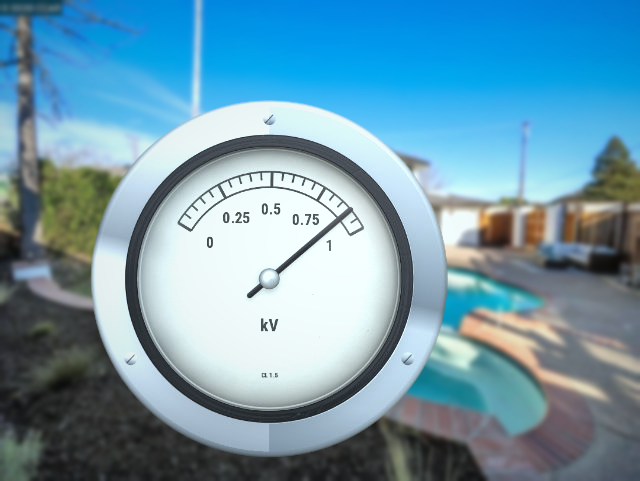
value=0.9 unit=kV
